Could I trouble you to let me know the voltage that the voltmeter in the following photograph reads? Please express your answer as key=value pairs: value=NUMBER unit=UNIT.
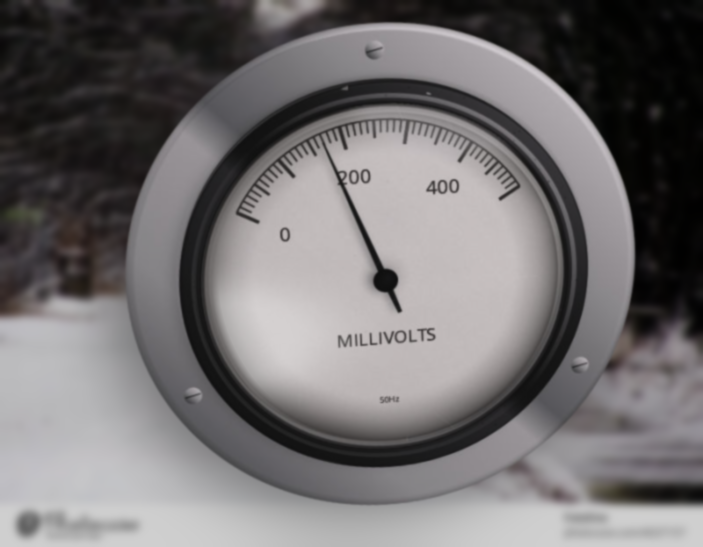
value=170 unit=mV
